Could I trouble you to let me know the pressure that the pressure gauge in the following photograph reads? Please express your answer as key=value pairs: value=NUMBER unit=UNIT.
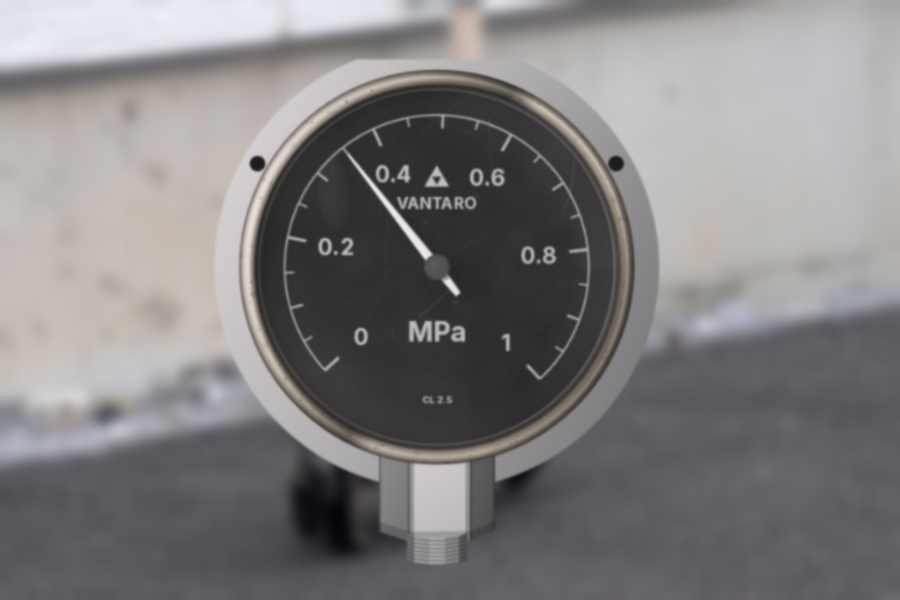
value=0.35 unit=MPa
